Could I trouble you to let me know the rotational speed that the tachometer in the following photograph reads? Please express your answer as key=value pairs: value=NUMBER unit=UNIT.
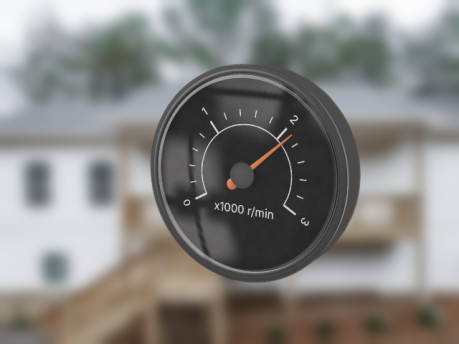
value=2100 unit=rpm
